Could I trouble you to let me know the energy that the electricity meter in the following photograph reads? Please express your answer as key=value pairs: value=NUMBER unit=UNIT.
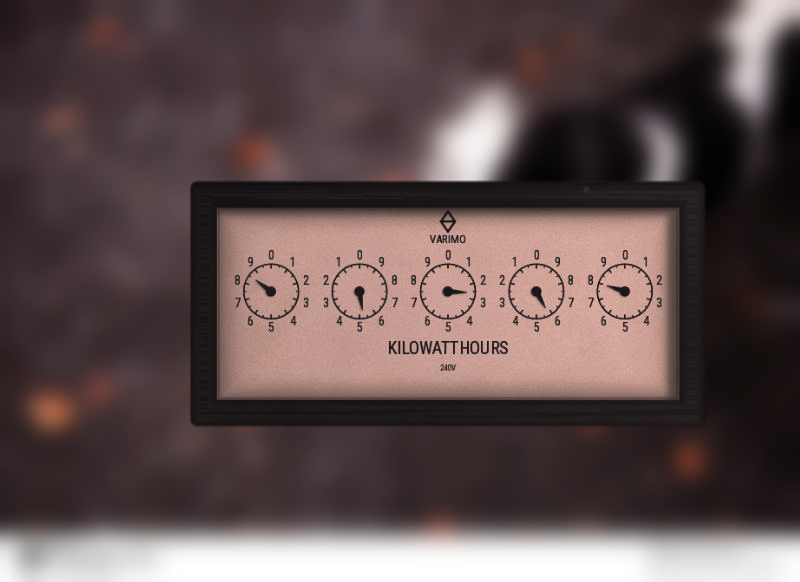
value=85258 unit=kWh
